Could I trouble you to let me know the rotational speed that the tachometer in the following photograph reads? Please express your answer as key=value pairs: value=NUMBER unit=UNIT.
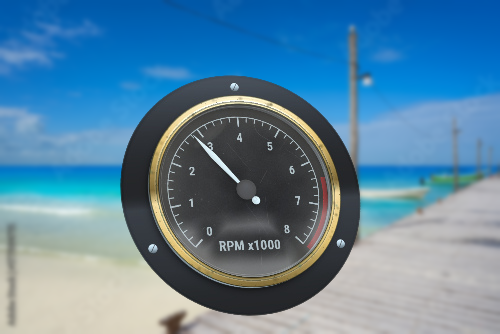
value=2800 unit=rpm
